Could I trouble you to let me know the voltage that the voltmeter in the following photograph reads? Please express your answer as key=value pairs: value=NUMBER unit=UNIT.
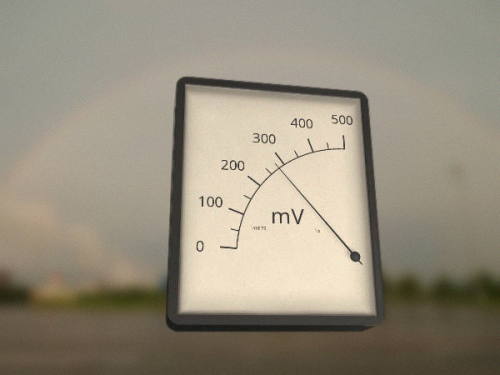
value=275 unit=mV
